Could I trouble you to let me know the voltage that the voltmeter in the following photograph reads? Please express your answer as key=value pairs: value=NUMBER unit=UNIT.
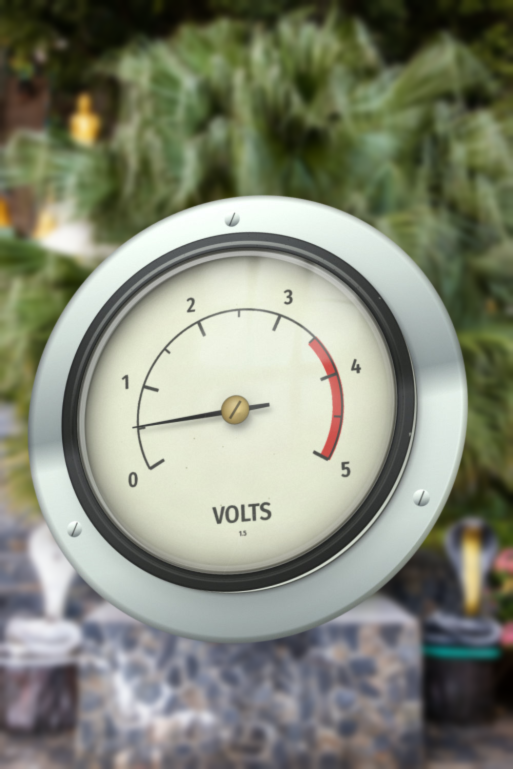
value=0.5 unit=V
